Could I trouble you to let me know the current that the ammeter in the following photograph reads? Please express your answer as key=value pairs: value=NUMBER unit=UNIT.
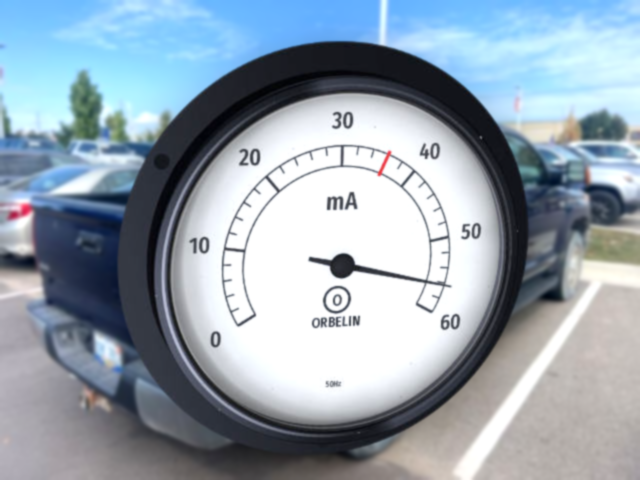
value=56 unit=mA
